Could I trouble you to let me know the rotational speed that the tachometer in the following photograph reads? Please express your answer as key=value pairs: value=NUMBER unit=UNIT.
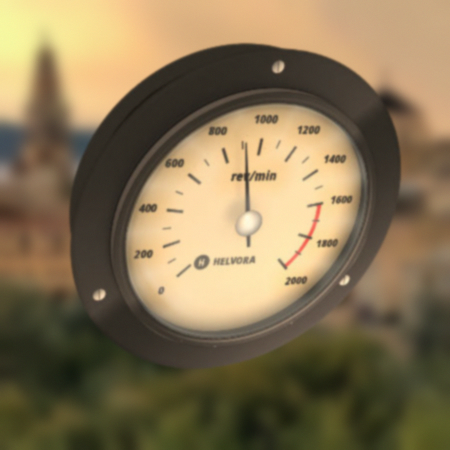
value=900 unit=rpm
